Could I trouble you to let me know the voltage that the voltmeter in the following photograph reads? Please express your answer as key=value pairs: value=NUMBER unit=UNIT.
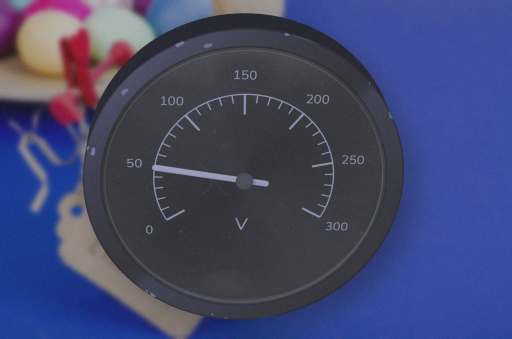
value=50 unit=V
